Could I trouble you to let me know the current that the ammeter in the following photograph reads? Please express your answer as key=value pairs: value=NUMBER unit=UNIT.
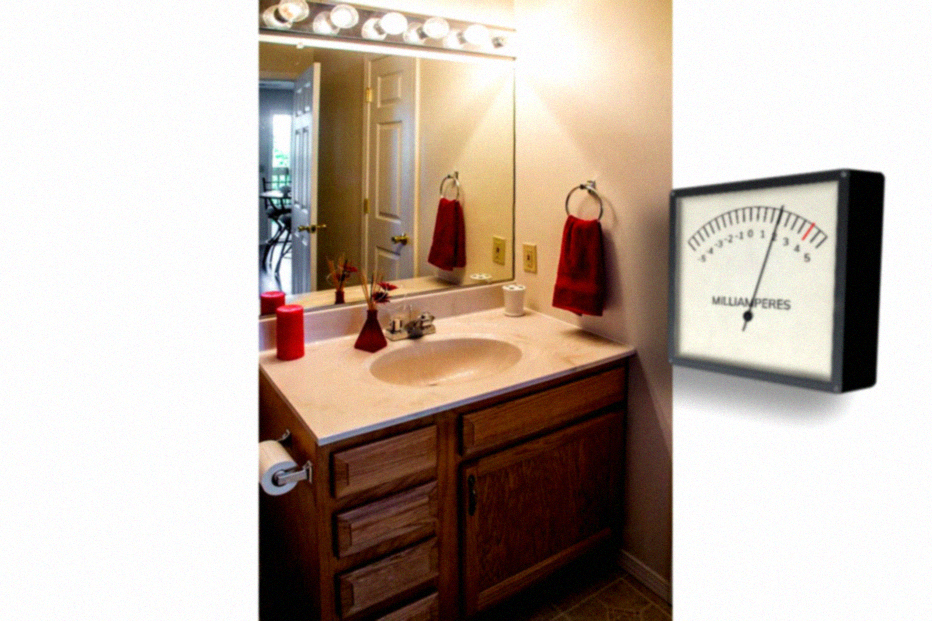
value=2 unit=mA
